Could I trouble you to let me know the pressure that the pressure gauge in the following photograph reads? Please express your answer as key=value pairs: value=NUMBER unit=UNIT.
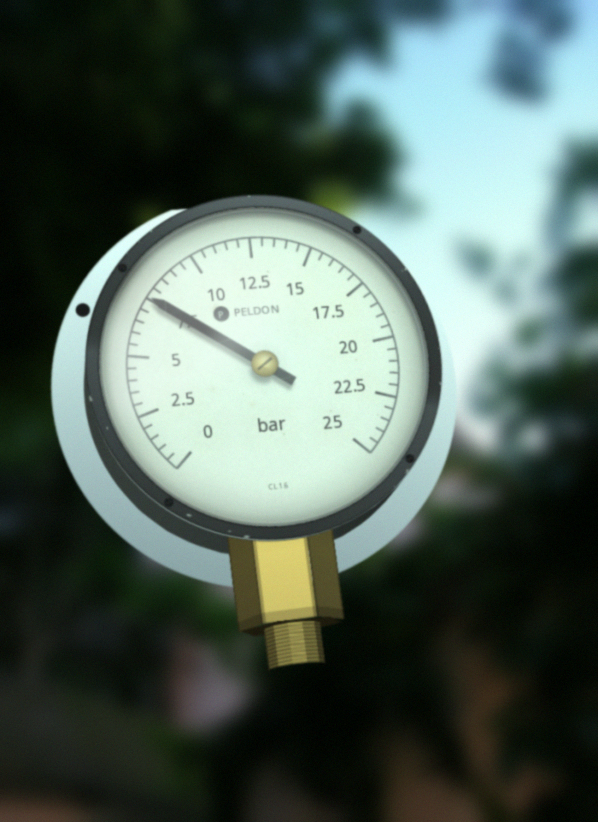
value=7.5 unit=bar
